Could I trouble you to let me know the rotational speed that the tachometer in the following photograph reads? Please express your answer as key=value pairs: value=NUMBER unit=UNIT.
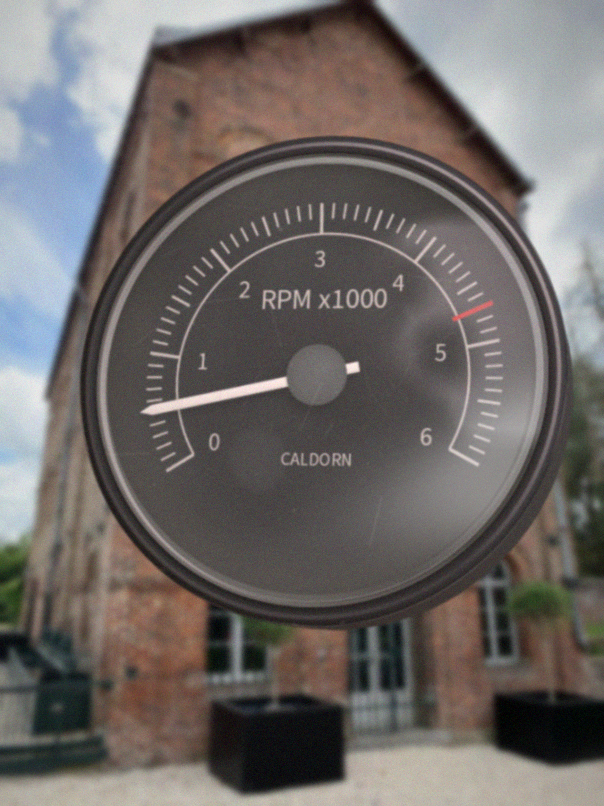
value=500 unit=rpm
